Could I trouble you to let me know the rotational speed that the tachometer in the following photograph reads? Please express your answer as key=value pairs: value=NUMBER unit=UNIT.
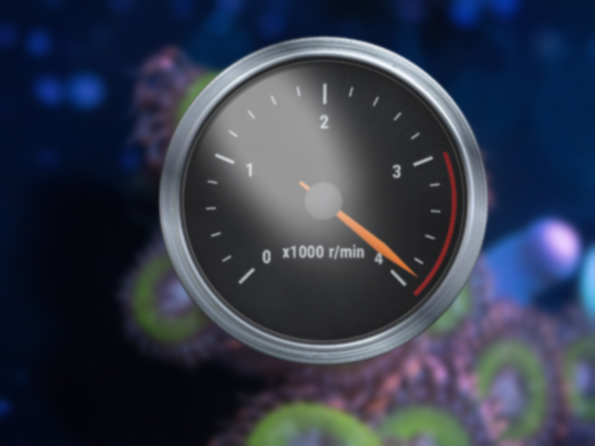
value=3900 unit=rpm
